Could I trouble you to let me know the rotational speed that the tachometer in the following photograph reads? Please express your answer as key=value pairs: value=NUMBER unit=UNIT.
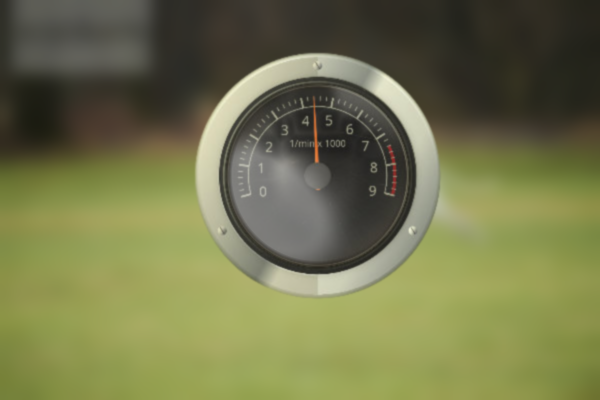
value=4400 unit=rpm
